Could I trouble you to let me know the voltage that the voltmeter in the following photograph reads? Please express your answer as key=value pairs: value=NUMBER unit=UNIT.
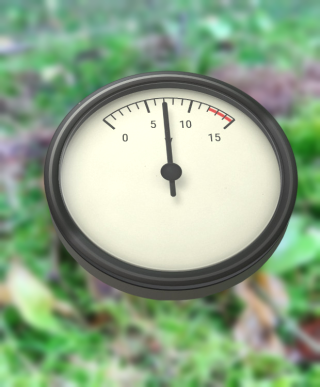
value=7 unit=V
